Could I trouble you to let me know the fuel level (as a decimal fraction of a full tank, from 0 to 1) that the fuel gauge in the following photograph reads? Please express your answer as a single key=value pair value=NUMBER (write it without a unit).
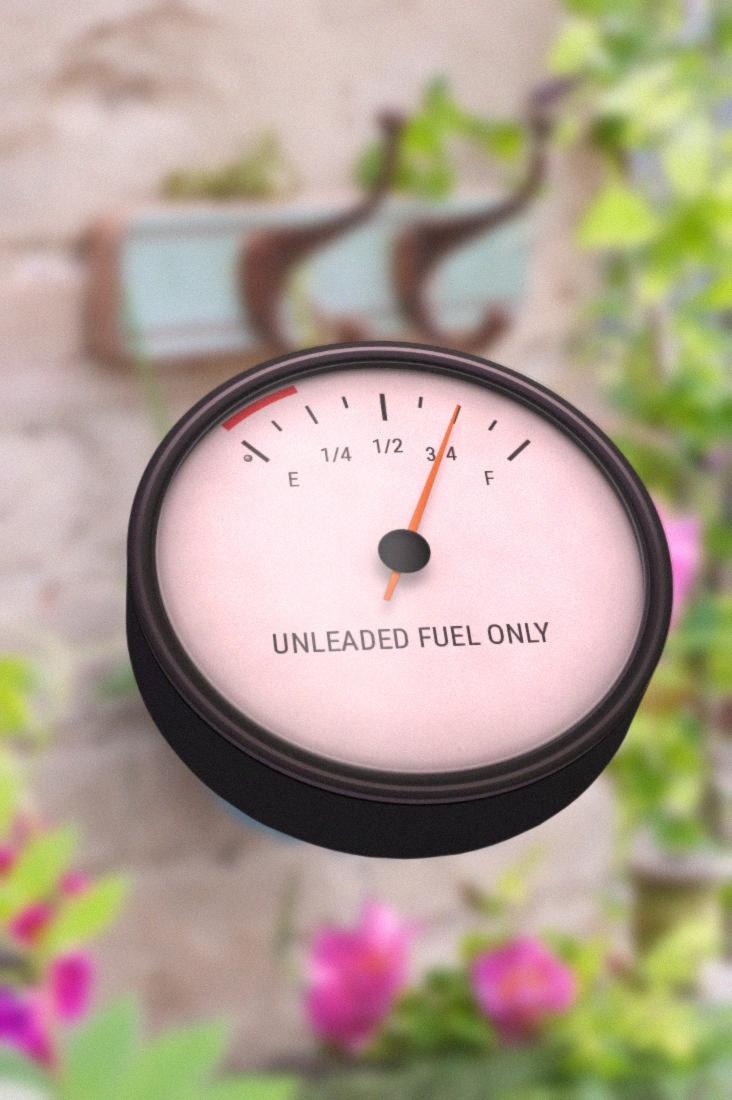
value=0.75
